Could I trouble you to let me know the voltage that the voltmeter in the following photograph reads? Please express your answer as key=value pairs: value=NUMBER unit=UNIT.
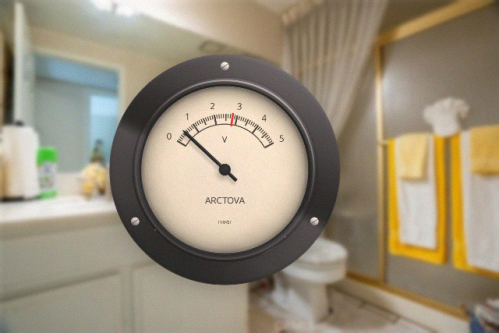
value=0.5 unit=V
